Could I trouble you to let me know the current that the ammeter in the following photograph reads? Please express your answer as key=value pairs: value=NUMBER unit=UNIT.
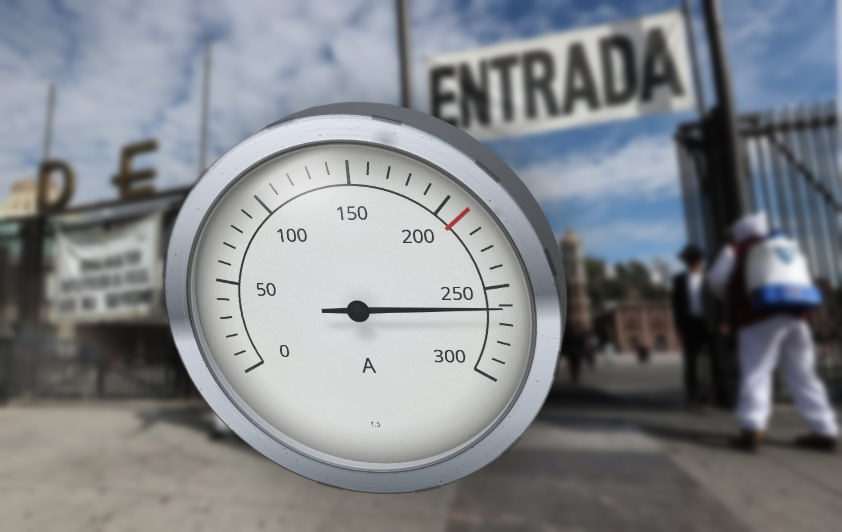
value=260 unit=A
